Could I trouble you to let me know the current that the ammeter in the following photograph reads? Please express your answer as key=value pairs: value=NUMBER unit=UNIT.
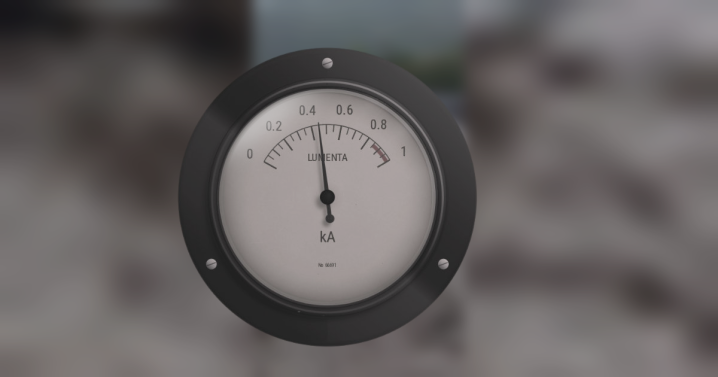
value=0.45 unit=kA
